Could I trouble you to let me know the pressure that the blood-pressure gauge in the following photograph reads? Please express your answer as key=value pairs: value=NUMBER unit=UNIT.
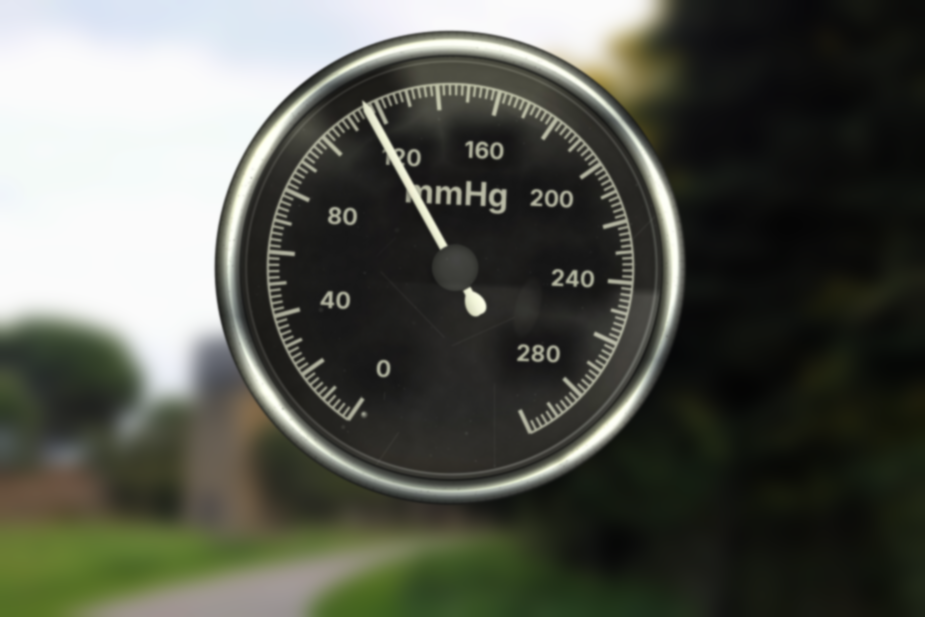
value=116 unit=mmHg
